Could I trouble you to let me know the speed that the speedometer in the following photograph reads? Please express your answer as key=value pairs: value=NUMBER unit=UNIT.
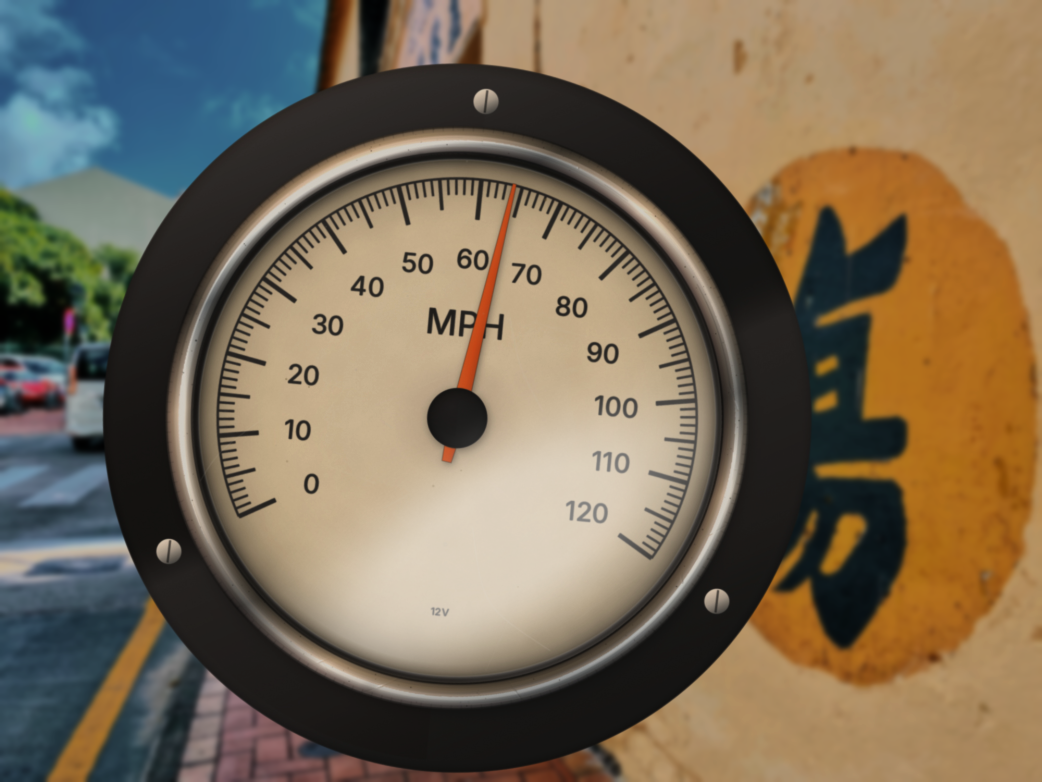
value=64 unit=mph
